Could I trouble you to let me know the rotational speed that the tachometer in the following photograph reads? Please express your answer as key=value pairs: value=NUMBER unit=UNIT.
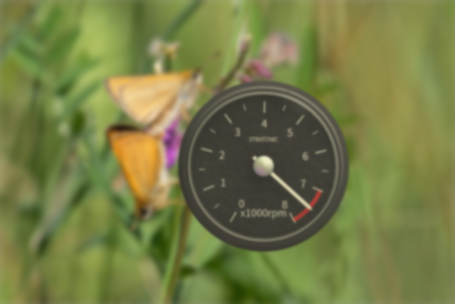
value=7500 unit=rpm
